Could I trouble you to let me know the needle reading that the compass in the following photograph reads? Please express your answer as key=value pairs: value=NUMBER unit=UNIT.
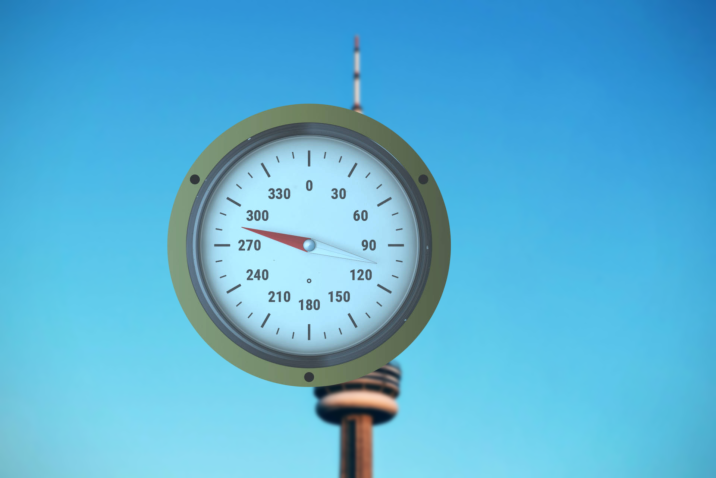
value=285 unit=°
